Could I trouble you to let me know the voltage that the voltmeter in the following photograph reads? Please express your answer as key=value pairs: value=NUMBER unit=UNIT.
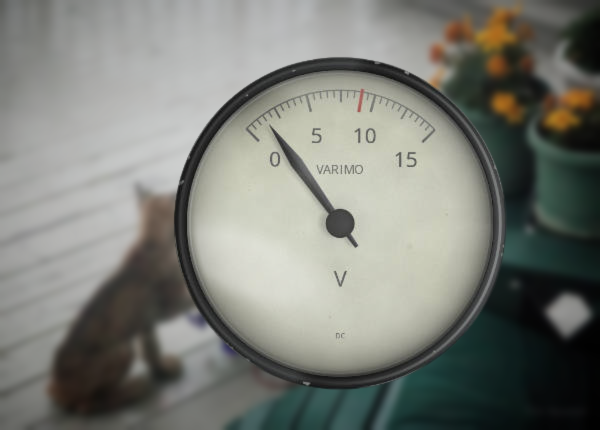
value=1.5 unit=V
